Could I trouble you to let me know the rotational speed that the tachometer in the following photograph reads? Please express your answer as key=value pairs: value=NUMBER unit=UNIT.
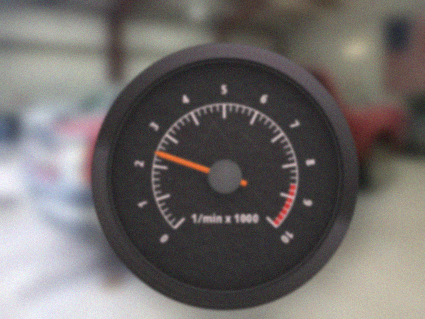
value=2400 unit=rpm
